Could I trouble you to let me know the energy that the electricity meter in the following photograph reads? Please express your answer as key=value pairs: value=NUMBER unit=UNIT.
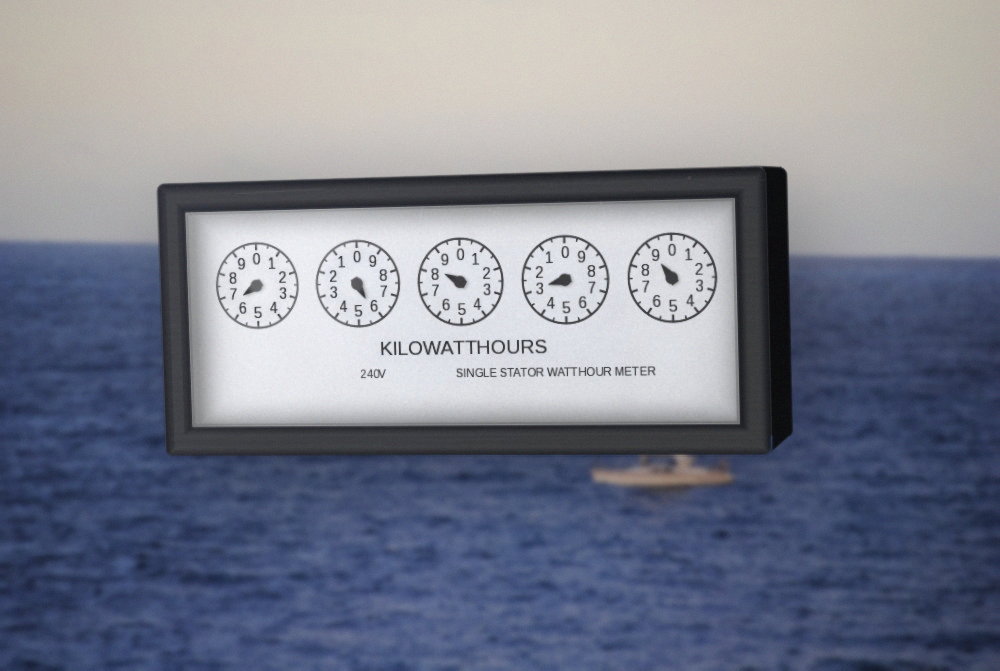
value=65829 unit=kWh
